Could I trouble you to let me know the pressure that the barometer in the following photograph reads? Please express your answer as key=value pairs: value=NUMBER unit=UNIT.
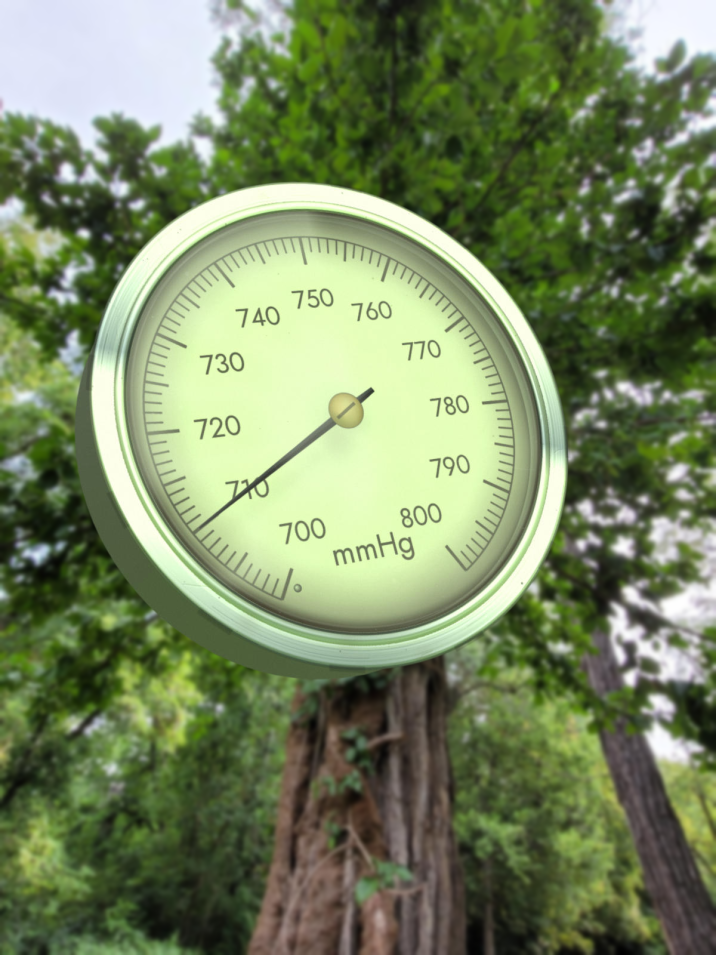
value=710 unit=mmHg
